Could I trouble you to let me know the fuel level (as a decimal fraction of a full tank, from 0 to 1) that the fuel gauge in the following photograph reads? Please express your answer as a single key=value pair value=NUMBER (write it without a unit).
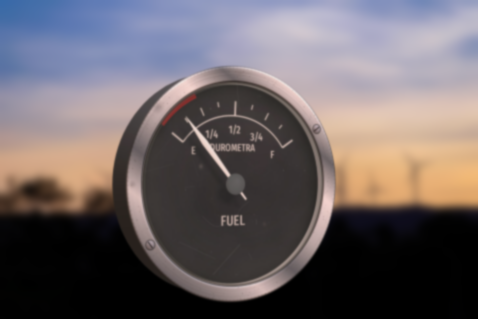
value=0.125
